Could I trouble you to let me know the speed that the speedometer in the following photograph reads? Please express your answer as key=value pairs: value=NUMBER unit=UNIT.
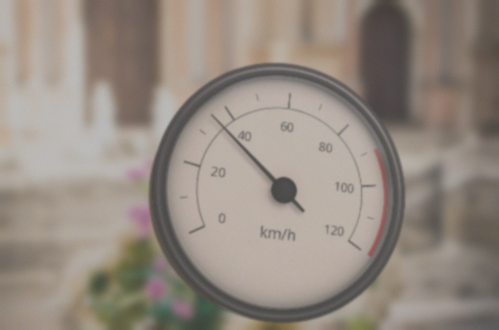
value=35 unit=km/h
